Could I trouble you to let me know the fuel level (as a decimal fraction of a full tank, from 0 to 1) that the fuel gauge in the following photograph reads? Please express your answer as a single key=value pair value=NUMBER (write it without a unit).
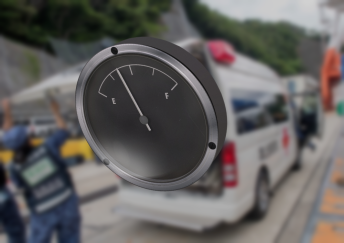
value=0.375
